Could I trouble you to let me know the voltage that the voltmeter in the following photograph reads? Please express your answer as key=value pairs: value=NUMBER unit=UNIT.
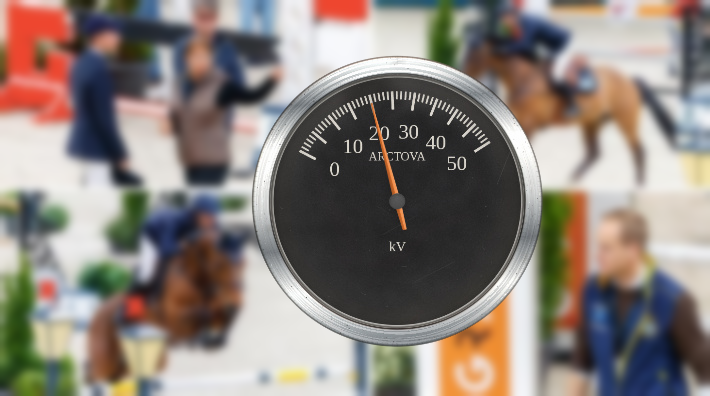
value=20 unit=kV
